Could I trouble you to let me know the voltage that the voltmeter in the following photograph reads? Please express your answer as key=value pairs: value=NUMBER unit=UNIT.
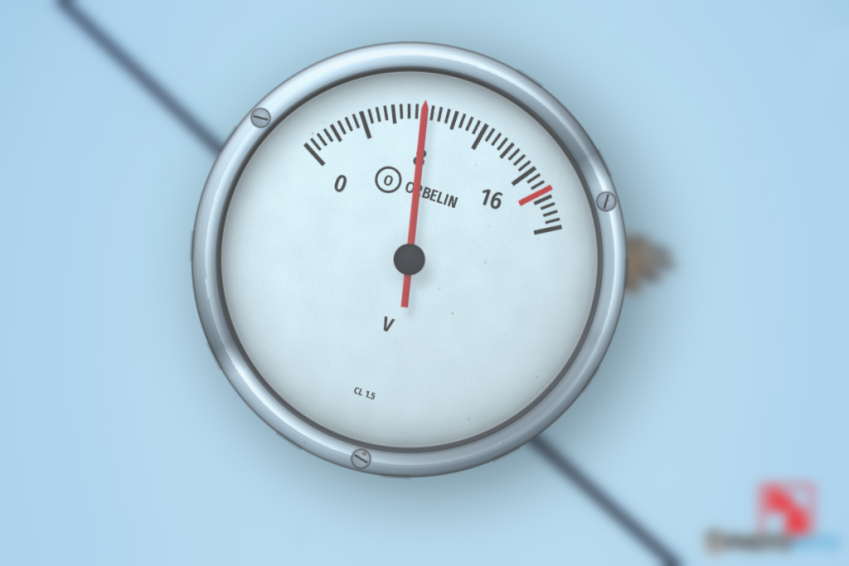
value=8 unit=V
